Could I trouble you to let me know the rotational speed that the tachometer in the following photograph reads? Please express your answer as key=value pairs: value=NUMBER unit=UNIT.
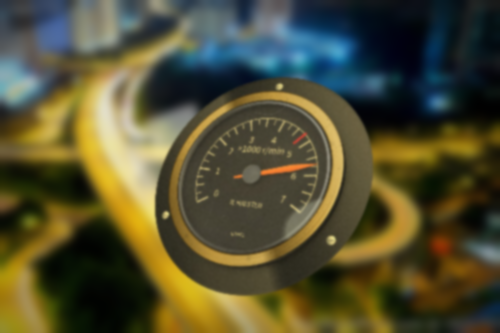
value=5750 unit=rpm
